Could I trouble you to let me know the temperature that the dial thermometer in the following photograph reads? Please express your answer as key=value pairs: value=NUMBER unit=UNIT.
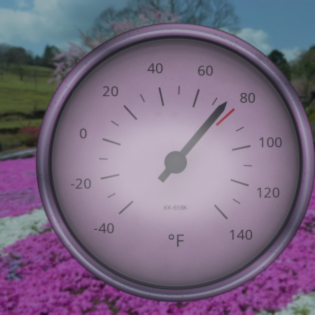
value=75 unit=°F
